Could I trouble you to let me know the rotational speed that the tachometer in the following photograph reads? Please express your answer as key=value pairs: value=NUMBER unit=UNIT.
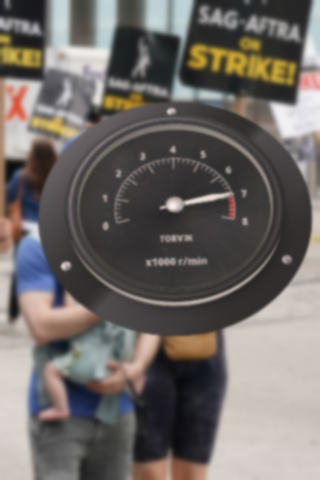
value=7000 unit=rpm
